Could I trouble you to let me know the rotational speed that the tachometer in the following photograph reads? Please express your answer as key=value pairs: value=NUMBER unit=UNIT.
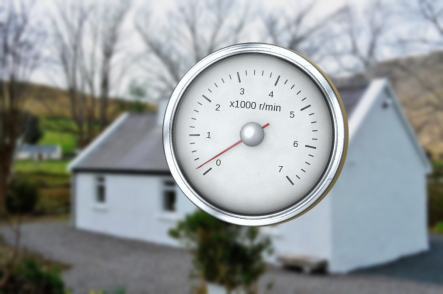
value=200 unit=rpm
